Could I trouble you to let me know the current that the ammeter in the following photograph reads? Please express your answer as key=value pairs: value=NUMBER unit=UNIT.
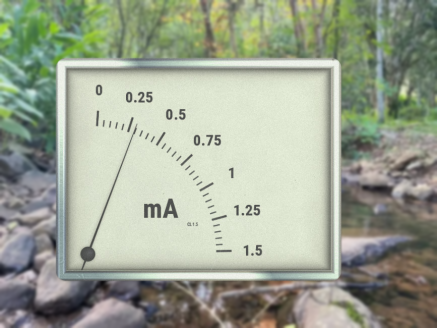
value=0.3 unit=mA
